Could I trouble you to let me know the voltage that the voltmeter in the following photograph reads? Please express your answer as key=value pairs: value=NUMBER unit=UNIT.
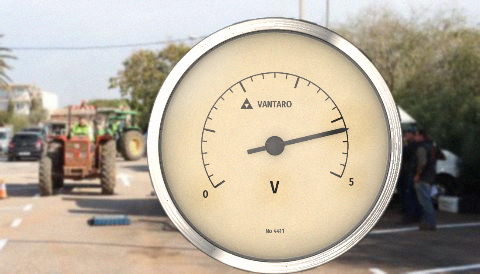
value=4.2 unit=V
